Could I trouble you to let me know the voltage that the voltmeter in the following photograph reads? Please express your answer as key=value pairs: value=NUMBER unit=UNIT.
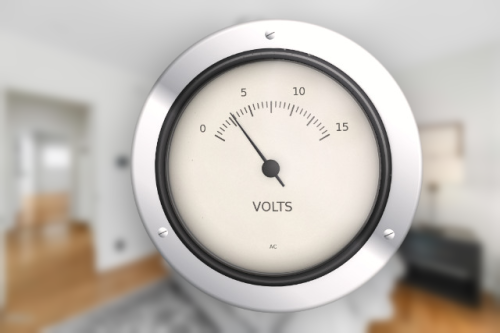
value=3 unit=V
